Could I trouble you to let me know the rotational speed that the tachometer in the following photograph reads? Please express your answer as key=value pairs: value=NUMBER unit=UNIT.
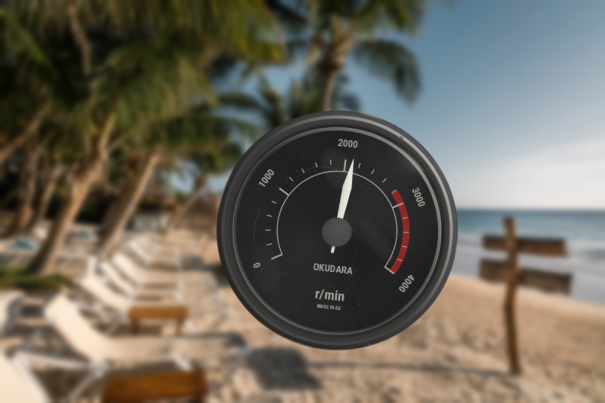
value=2100 unit=rpm
